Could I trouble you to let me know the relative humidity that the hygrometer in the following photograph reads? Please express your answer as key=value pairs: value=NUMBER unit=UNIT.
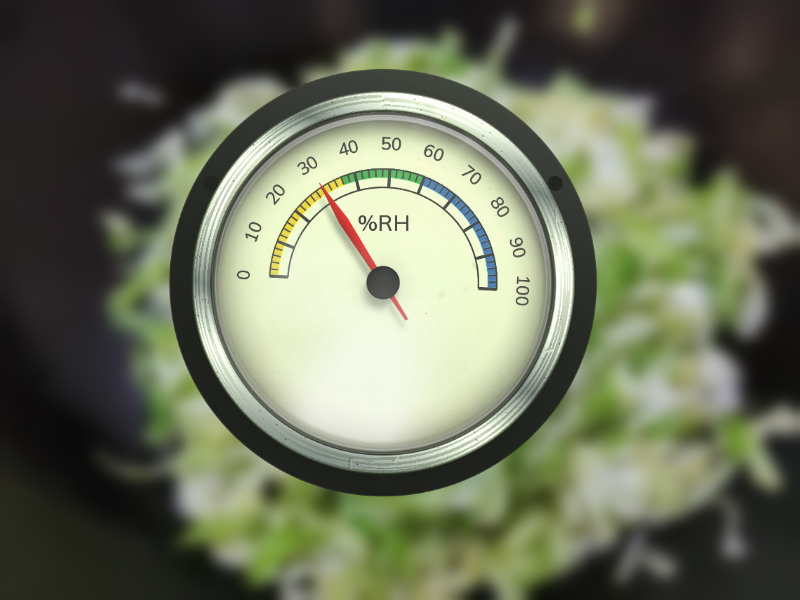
value=30 unit=%
